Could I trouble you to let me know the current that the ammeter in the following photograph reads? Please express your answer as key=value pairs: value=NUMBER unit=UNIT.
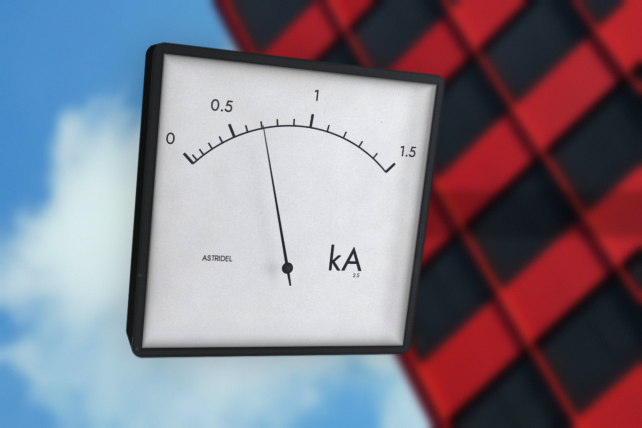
value=0.7 unit=kA
